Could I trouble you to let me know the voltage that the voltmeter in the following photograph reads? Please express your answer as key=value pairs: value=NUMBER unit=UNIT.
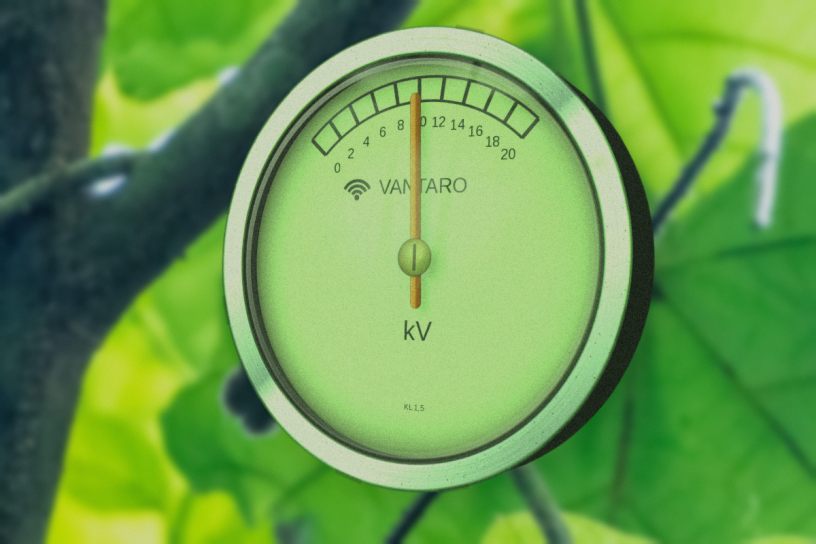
value=10 unit=kV
